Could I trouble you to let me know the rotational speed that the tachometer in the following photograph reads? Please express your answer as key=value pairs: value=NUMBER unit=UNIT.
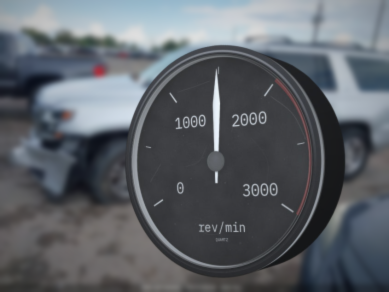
value=1500 unit=rpm
